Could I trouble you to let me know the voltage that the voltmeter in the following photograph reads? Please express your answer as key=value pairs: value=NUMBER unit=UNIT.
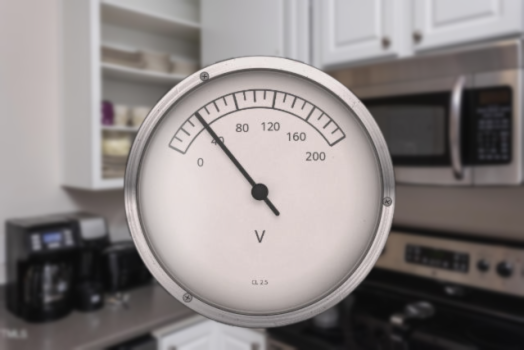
value=40 unit=V
